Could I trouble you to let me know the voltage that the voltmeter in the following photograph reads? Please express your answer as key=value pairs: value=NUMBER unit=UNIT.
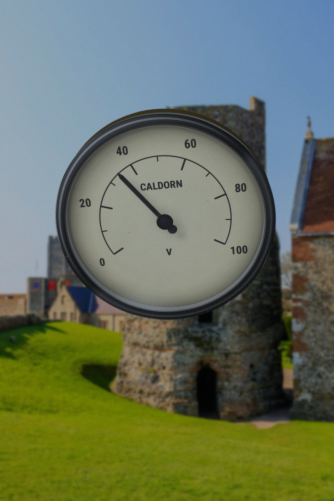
value=35 unit=V
